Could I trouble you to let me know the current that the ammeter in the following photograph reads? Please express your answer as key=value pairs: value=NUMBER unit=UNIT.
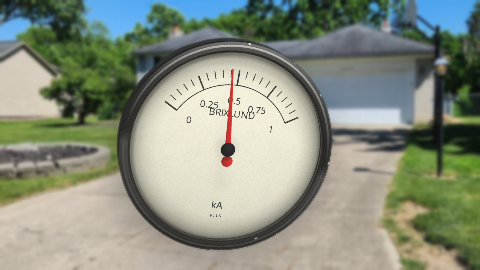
value=0.45 unit=kA
